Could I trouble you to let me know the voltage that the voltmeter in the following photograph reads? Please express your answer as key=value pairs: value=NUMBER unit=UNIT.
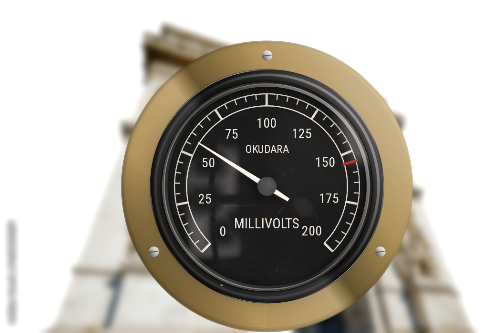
value=57.5 unit=mV
